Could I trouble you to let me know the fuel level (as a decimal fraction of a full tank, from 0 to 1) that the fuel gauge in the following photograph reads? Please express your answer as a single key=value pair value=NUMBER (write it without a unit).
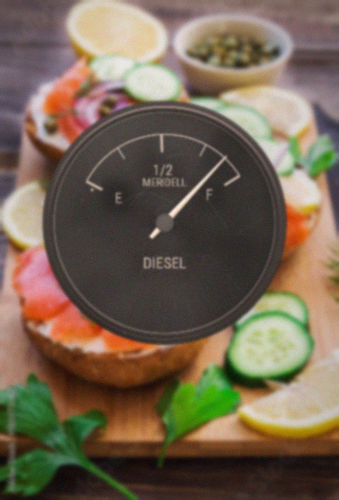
value=0.875
